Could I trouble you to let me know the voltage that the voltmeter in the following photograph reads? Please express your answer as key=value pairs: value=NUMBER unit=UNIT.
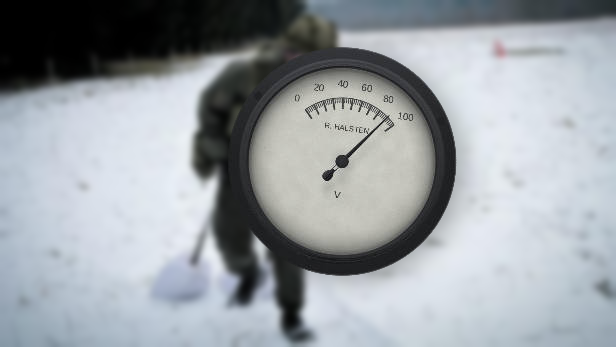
value=90 unit=V
